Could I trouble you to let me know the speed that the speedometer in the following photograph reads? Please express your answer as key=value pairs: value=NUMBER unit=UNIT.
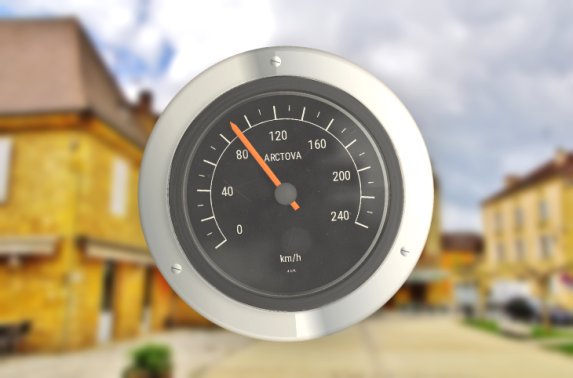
value=90 unit=km/h
